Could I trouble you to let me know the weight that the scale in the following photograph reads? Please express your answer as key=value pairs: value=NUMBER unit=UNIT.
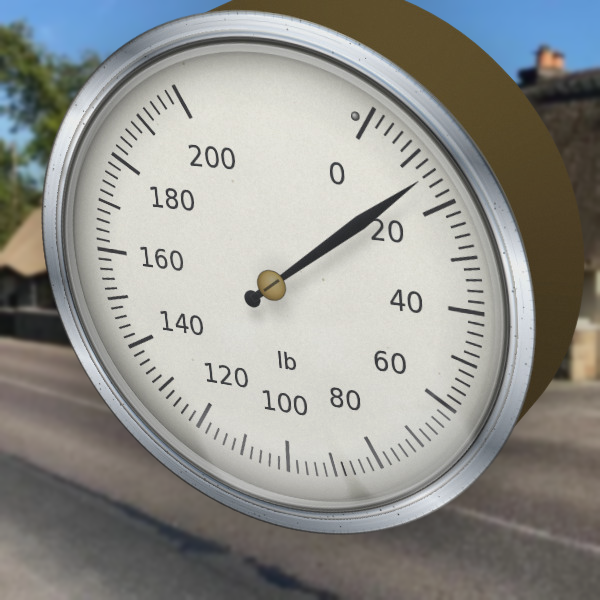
value=14 unit=lb
